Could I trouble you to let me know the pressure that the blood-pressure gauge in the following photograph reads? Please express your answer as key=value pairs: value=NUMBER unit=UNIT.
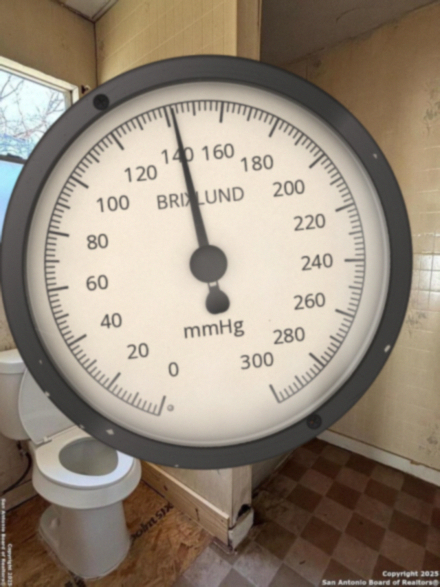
value=142 unit=mmHg
